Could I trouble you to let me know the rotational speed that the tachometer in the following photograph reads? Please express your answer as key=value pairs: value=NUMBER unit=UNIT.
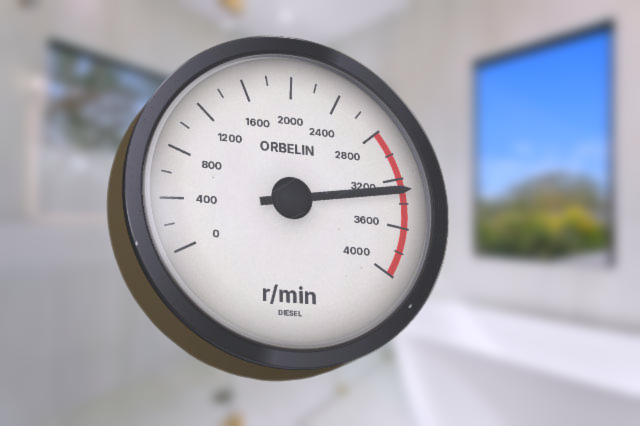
value=3300 unit=rpm
